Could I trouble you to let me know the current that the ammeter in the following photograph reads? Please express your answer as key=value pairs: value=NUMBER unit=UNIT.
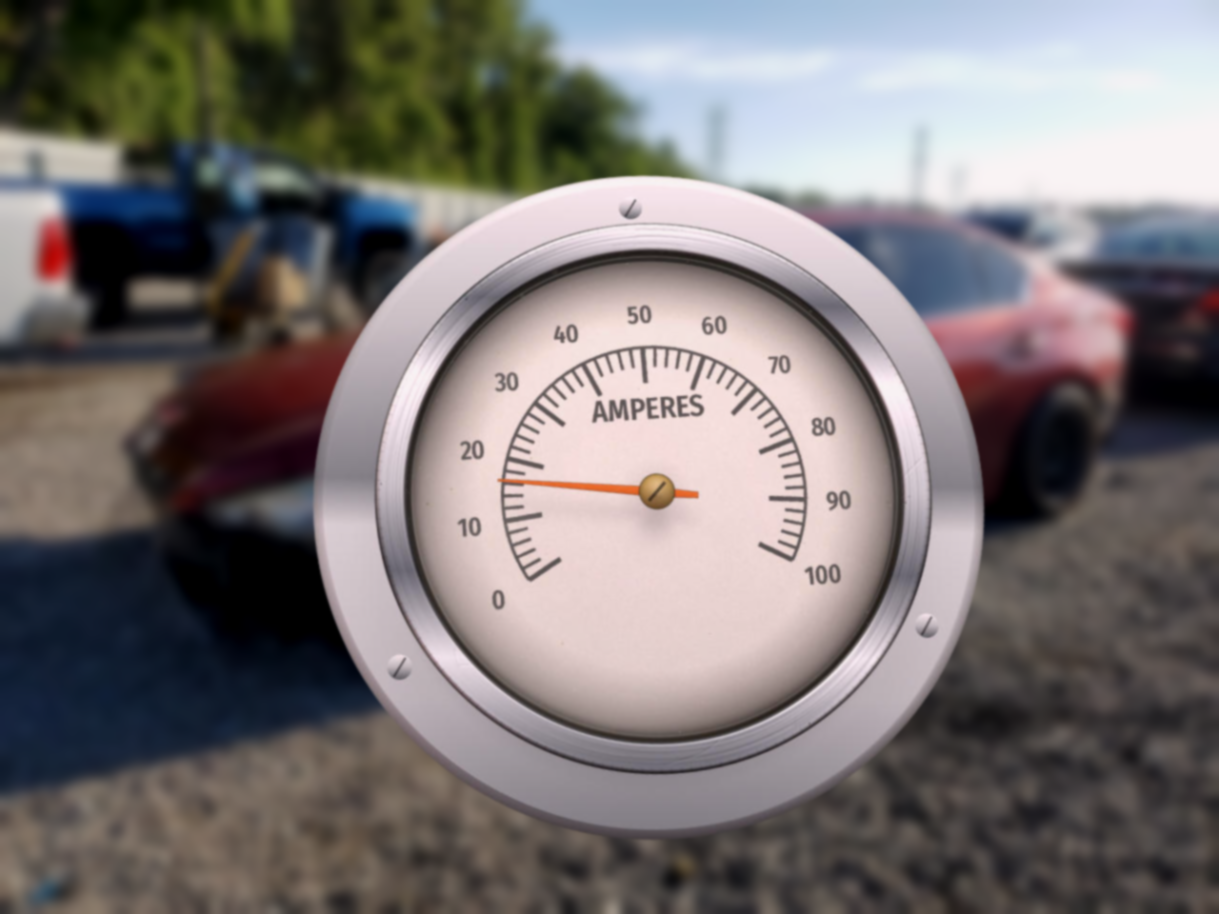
value=16 unit=A
